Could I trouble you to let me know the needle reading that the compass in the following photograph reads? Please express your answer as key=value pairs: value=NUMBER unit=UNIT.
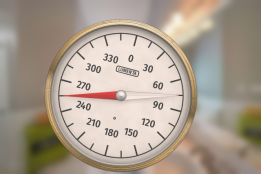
value=255 unit=°
